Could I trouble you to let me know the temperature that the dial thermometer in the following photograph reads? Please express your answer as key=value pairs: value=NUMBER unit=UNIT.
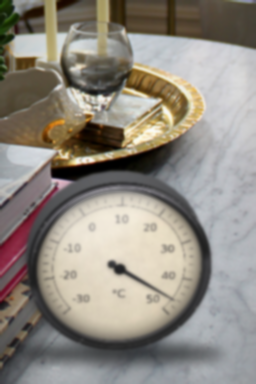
value=46 unit=°C
